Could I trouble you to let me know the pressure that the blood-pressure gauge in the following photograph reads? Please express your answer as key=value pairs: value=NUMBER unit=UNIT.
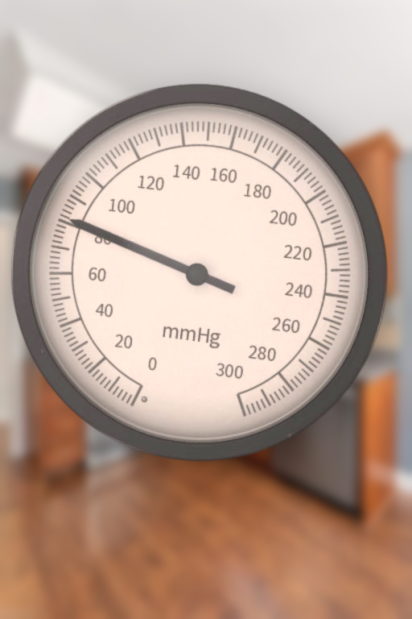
value=82 unit=mmHg
